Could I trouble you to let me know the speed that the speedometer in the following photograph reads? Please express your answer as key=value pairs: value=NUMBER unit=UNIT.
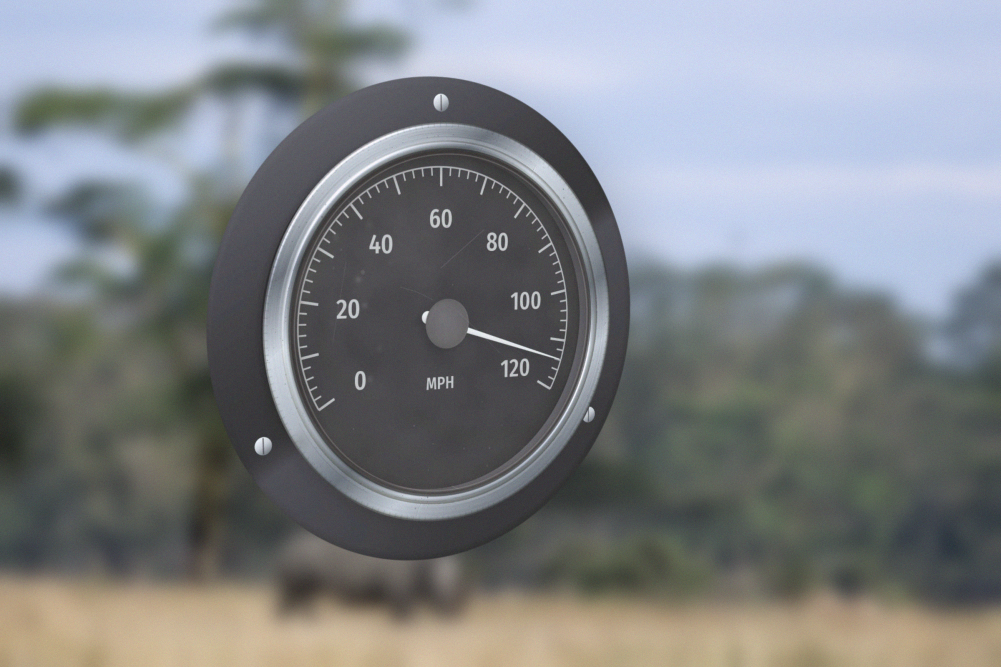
value=114 unit=mph
